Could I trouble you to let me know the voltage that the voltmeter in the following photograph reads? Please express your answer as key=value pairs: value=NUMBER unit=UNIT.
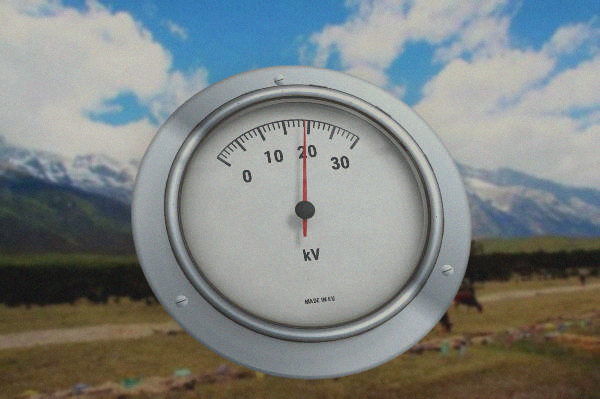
value=19 unit=kV
